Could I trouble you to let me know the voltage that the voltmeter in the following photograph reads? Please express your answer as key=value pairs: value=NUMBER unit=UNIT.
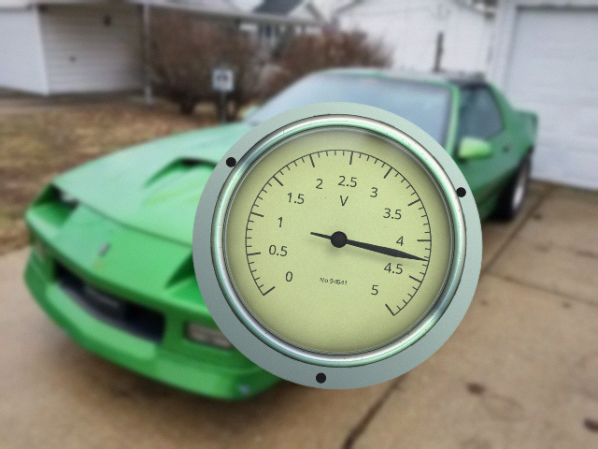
value=4.25 unit=V
